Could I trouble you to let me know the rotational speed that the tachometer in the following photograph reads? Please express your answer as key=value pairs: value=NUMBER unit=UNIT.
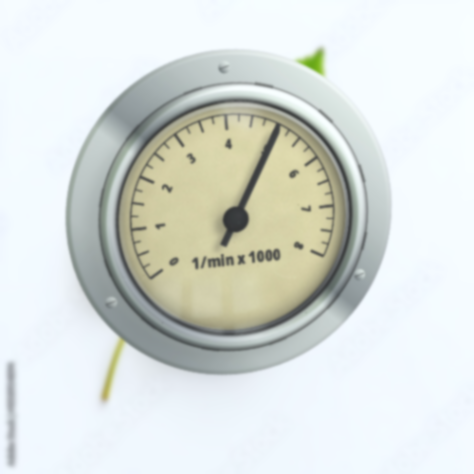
value=5000 unit=rpm
